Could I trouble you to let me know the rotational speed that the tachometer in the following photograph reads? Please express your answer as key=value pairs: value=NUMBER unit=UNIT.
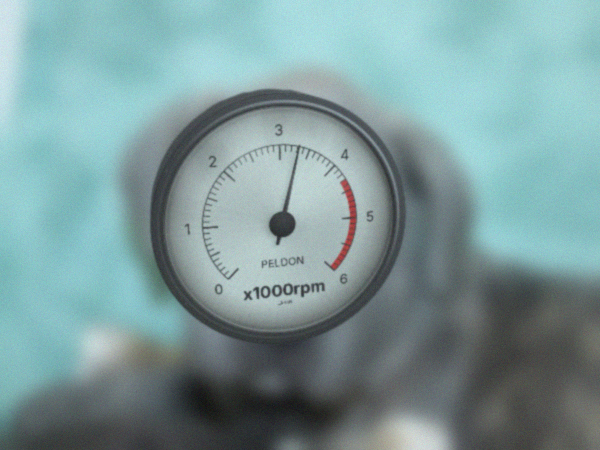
value=3300 unit=rpm
